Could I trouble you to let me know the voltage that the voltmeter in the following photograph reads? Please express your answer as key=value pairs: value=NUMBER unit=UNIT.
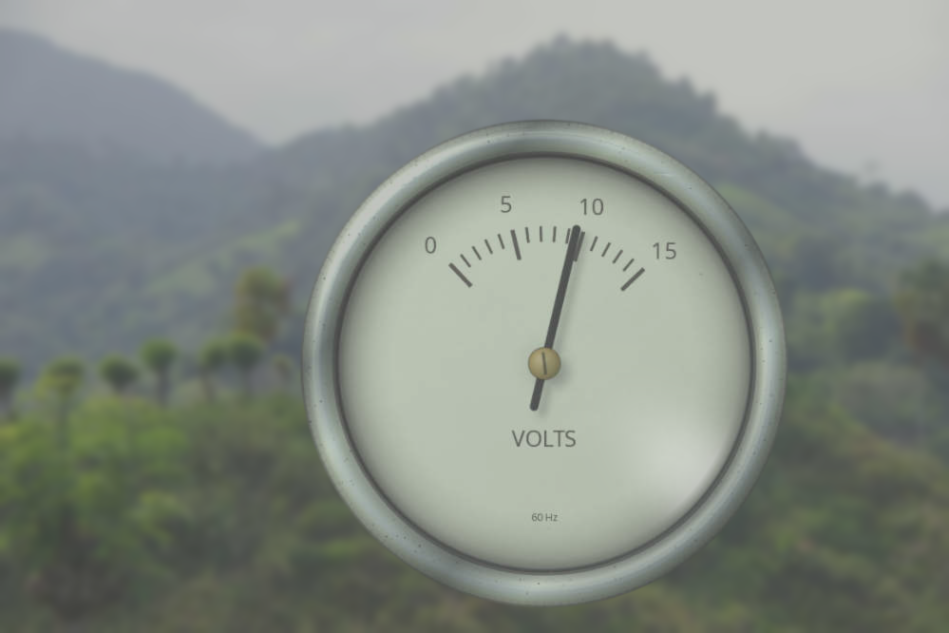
value=9.5 unit=V
